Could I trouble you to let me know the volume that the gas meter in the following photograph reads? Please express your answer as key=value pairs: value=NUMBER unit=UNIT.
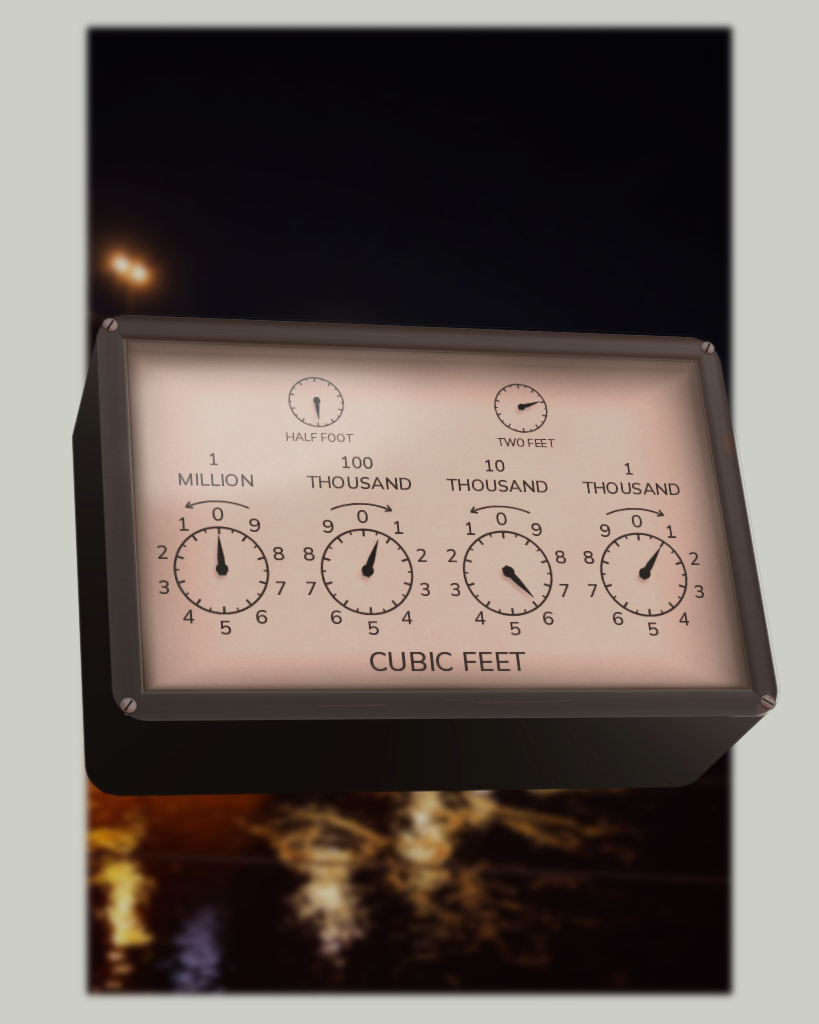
value=6100 unit=ft³
